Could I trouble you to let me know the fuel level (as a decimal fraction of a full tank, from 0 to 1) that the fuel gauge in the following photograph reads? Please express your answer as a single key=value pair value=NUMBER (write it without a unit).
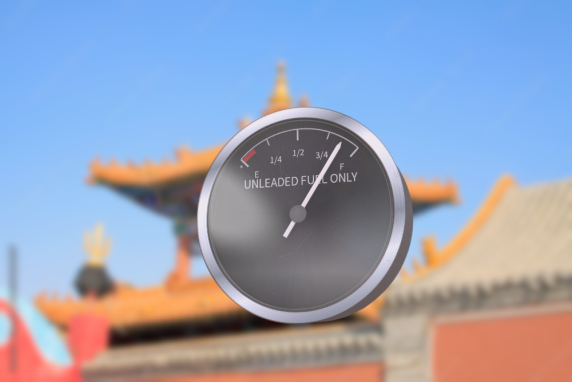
value=0.875
